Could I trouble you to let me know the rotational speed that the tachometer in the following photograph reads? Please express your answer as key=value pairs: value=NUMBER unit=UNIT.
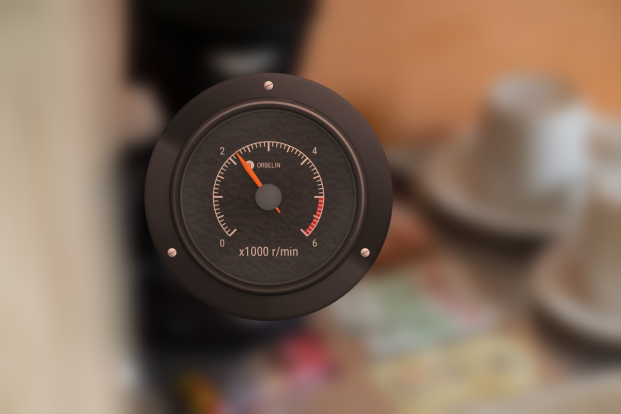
value=2200 unit=rpm
